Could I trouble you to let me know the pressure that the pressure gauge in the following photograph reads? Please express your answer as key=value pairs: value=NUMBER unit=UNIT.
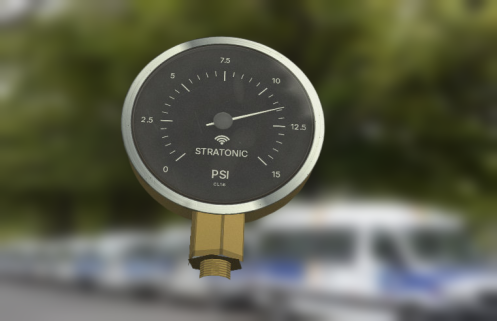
value=11.5 unit=psi
